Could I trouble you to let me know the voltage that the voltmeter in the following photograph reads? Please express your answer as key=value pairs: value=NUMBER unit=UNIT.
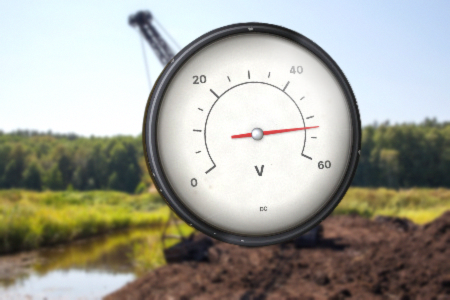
value=52.5 unit=V
